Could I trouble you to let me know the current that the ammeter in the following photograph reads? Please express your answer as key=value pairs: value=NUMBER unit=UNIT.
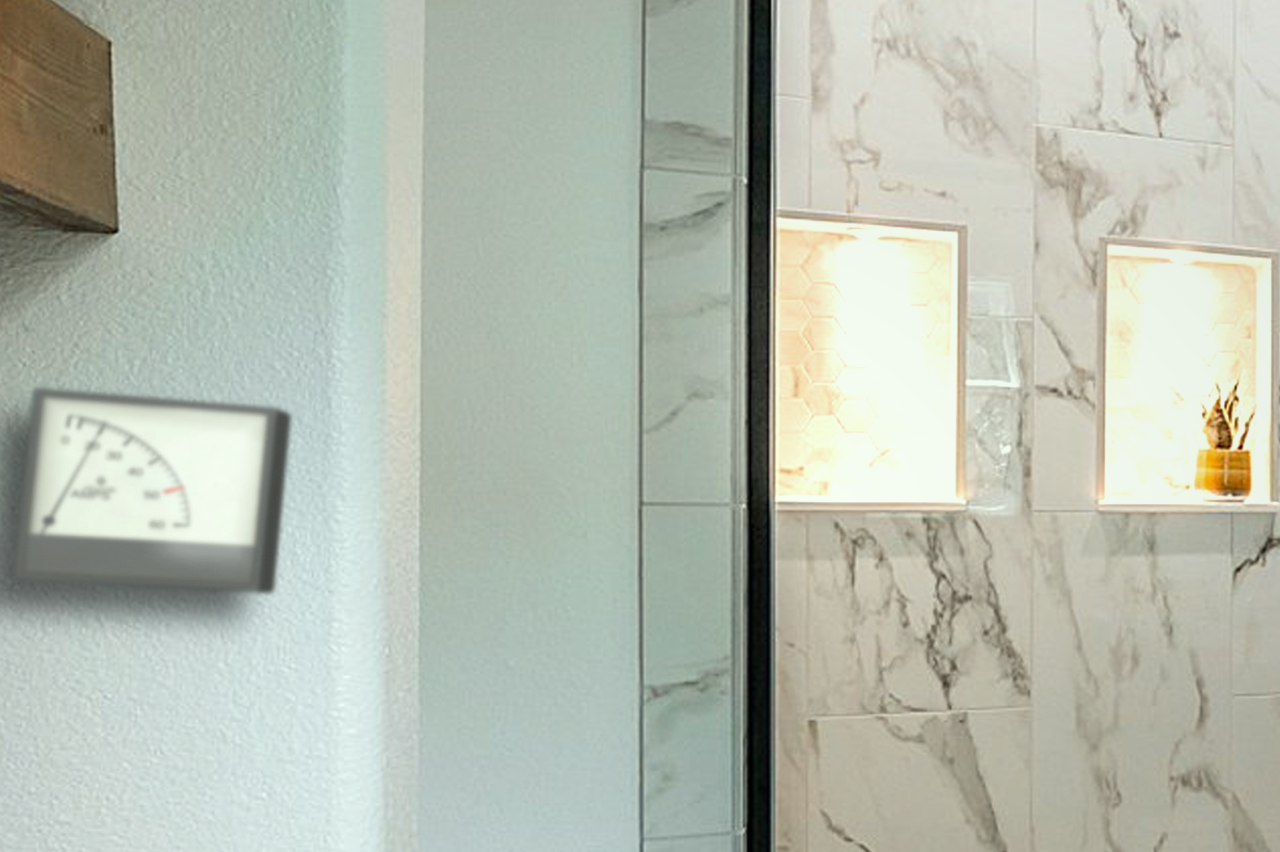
value=20 unit=A
